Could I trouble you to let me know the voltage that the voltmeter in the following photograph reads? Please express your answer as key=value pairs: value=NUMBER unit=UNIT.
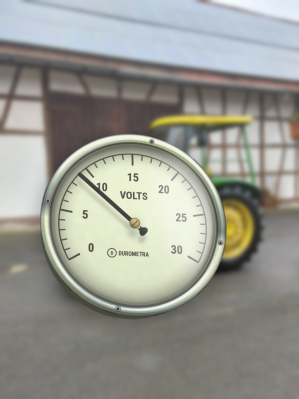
value=9 unit=V
